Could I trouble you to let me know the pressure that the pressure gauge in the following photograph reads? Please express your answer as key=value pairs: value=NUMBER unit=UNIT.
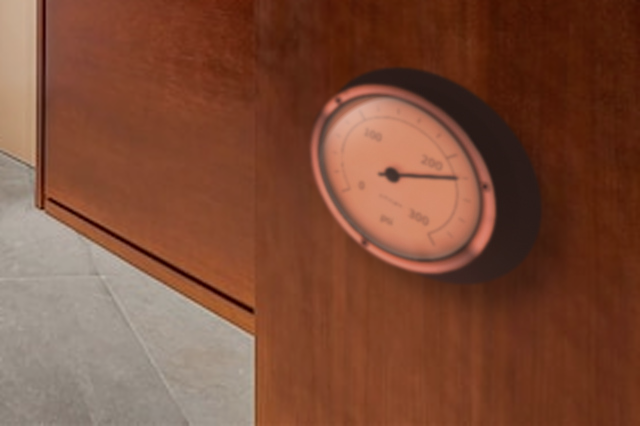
value=220 unit=psi
